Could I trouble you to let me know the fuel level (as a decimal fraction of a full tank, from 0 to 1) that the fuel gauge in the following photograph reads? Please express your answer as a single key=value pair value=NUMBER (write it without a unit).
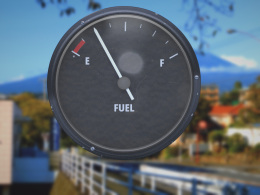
value=0.25
